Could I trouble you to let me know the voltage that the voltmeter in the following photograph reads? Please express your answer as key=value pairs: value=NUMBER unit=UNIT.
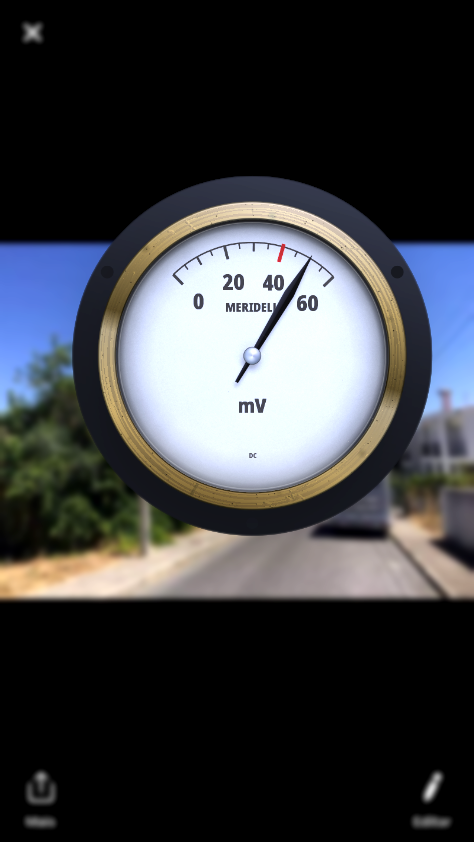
value=50 unit=mV
